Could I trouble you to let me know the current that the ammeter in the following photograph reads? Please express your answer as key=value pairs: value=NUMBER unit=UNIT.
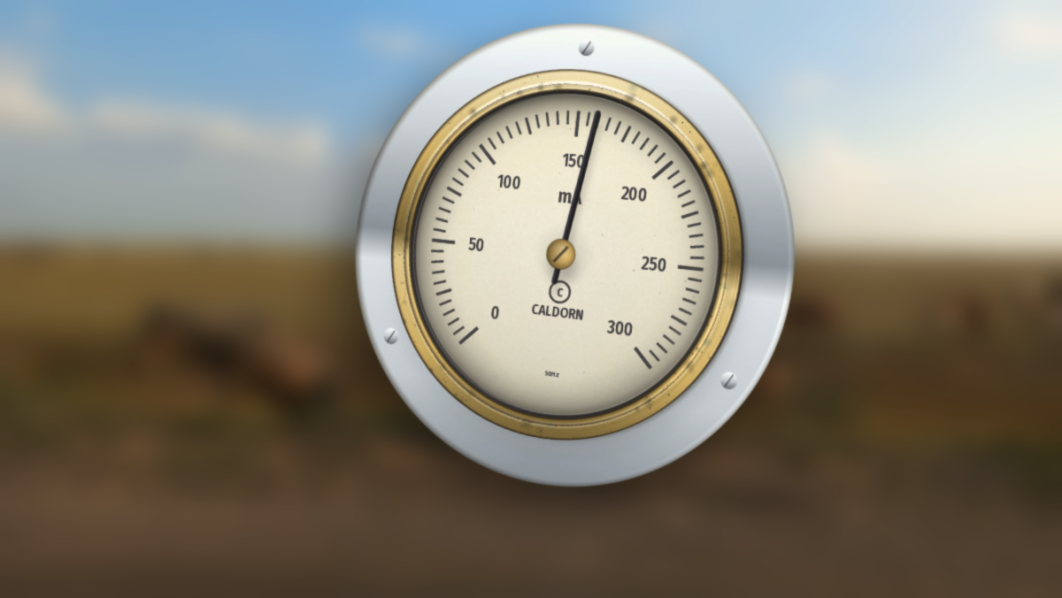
value=160 unit=mA
